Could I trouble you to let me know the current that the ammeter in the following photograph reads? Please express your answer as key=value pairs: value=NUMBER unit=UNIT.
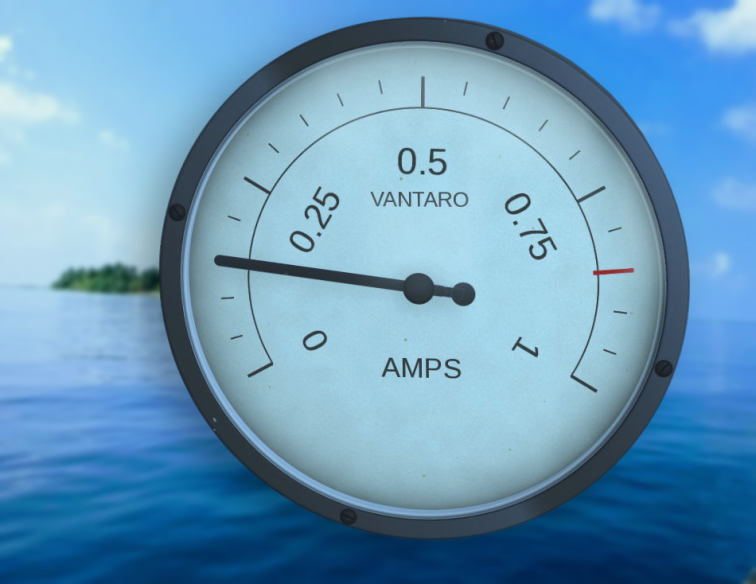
value=0.15 unit=A
